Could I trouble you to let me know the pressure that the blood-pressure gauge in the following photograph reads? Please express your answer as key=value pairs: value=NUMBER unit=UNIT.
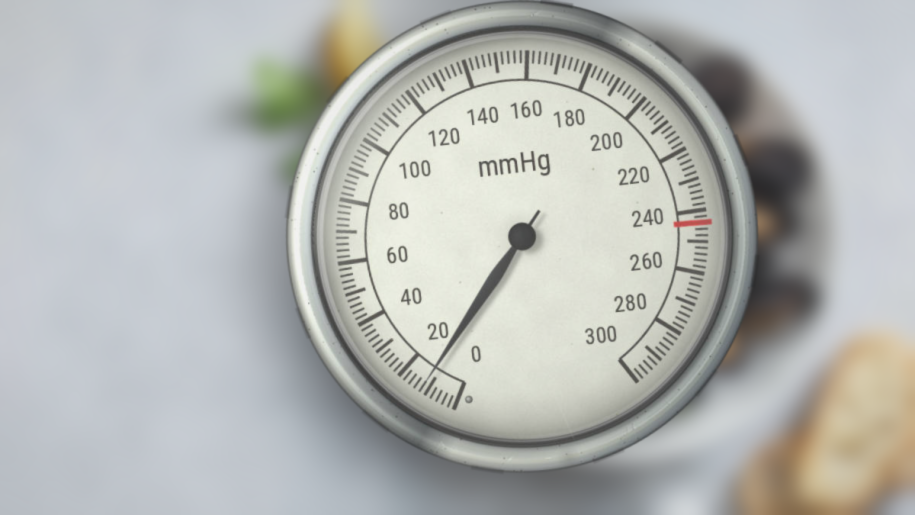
value=12 unit=mmHg
